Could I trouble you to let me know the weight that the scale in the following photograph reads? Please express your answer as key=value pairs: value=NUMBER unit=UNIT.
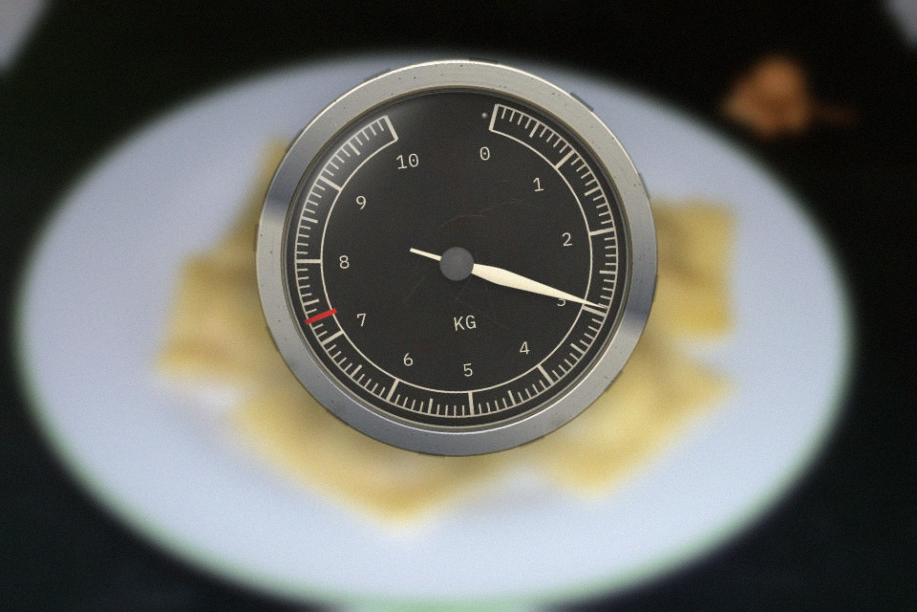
value=2.9 unit=kg
